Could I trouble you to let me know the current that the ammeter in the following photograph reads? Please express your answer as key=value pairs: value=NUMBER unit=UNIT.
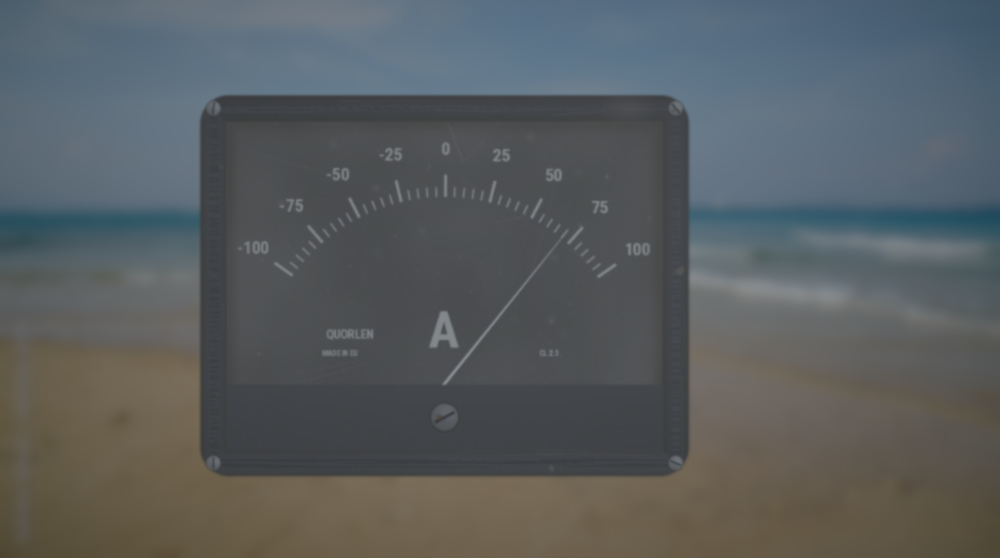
value=70 unit=A
